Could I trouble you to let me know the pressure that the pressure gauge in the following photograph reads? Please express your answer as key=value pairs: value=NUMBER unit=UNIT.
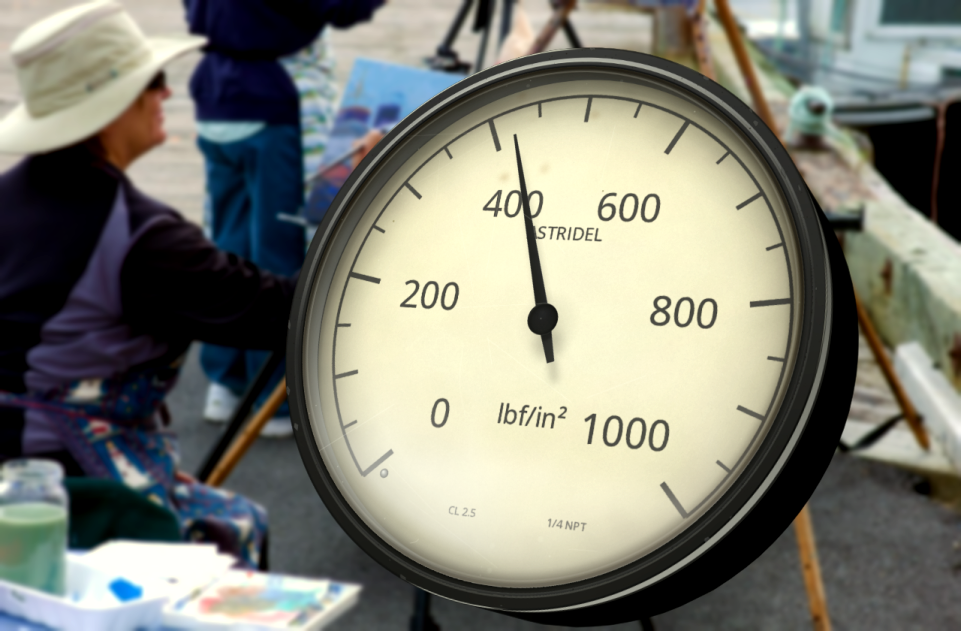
value=425 unit=psi
